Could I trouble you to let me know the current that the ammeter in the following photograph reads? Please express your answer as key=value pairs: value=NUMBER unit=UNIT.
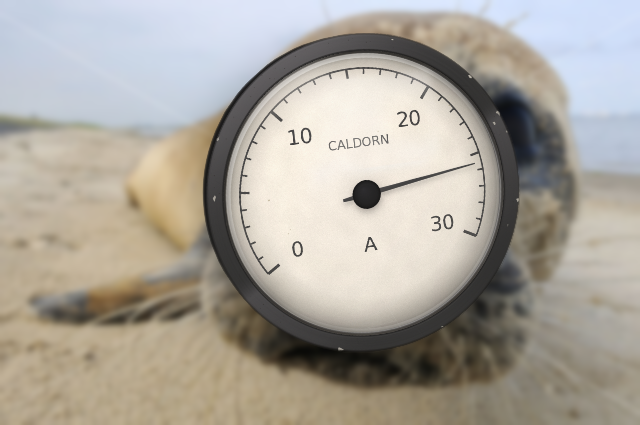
value=25.5 unit=A
